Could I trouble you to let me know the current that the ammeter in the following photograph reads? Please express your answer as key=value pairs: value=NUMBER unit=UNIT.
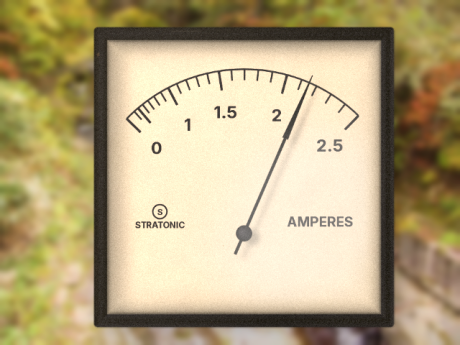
value=2.15 unit=A
